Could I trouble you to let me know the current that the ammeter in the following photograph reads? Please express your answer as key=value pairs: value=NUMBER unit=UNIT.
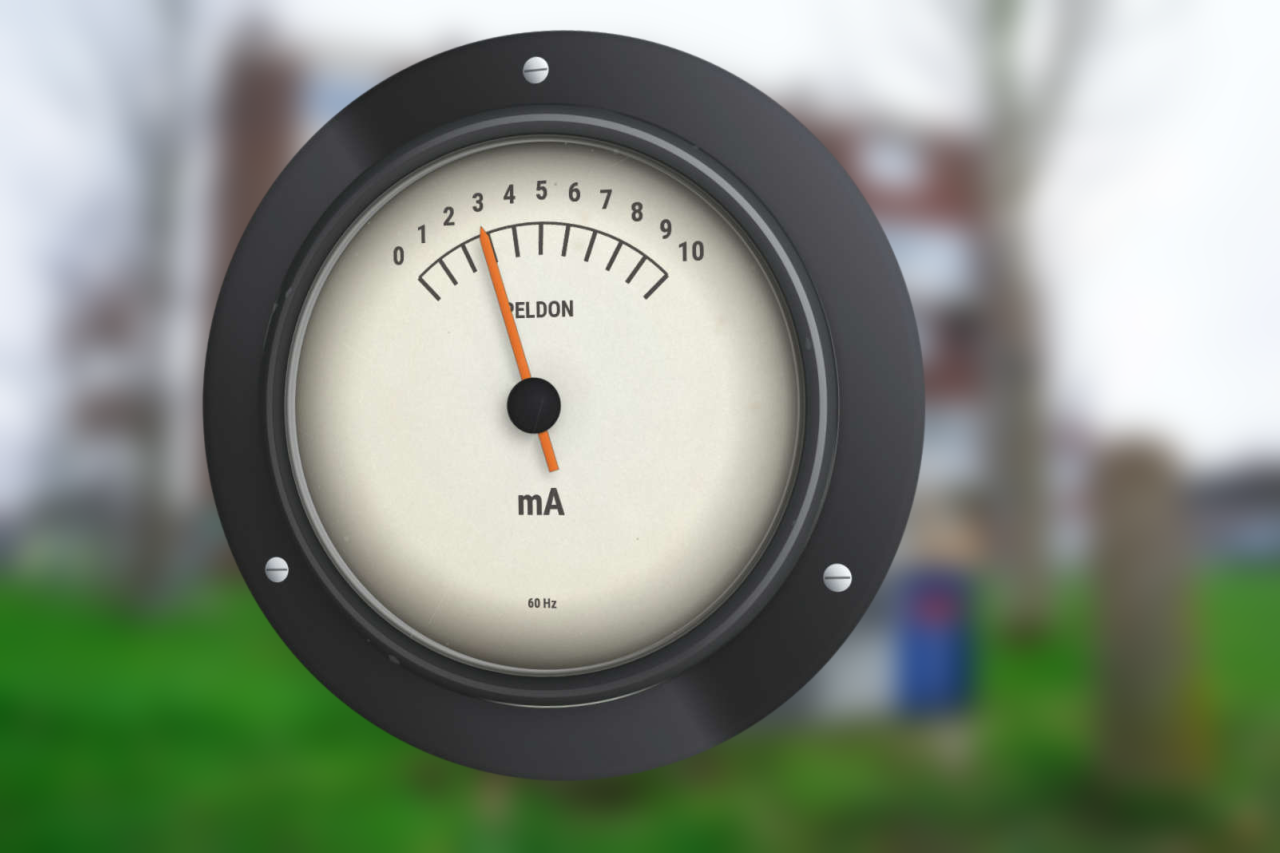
value=3 unit=mA
